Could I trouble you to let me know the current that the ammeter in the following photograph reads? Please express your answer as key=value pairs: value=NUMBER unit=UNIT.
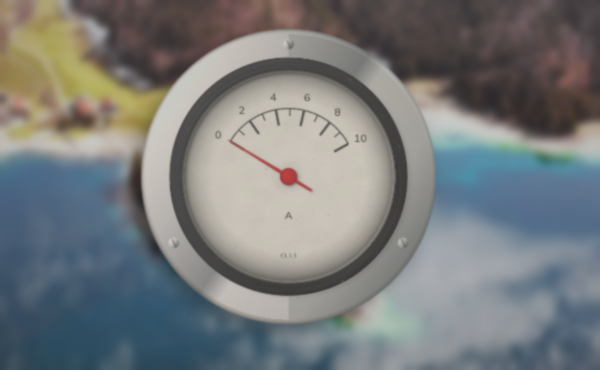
value=0 unit=A
